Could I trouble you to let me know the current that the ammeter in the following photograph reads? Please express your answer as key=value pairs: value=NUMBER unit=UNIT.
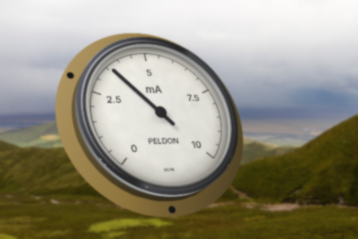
value=3.5 unit=mA
